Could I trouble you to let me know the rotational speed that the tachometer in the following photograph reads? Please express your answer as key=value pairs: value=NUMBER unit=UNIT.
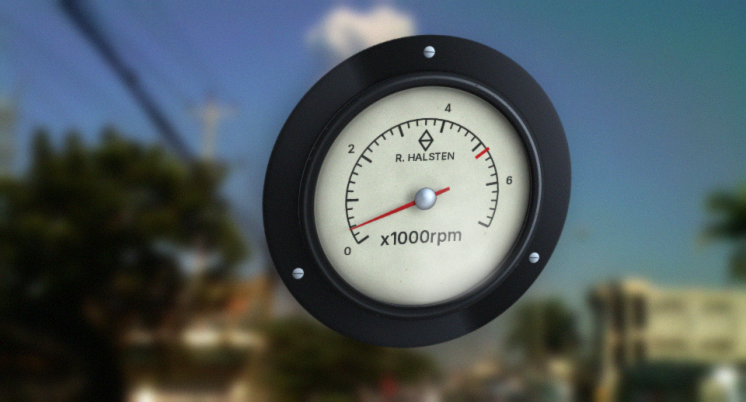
value=400 unit=rpm
